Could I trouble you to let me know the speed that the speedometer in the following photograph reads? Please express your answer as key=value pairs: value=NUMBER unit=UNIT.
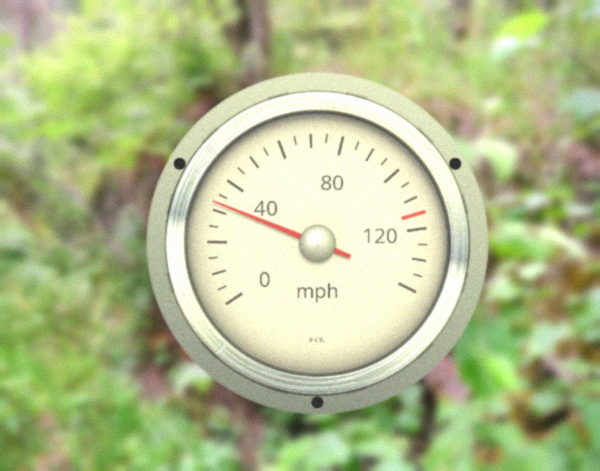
value=32.5 unit=mph
